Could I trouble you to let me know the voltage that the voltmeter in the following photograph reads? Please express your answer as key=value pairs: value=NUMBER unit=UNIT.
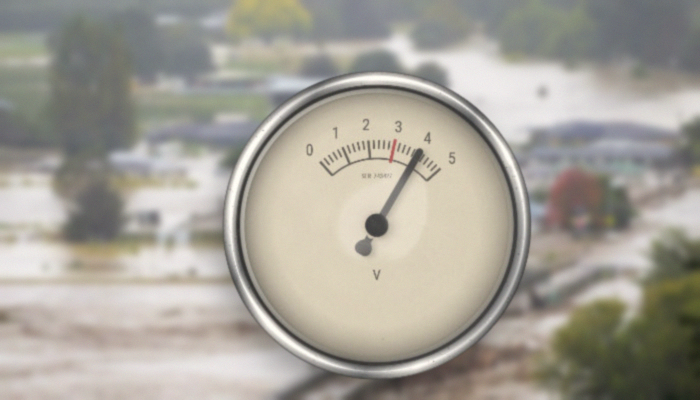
value=4 unit=V
